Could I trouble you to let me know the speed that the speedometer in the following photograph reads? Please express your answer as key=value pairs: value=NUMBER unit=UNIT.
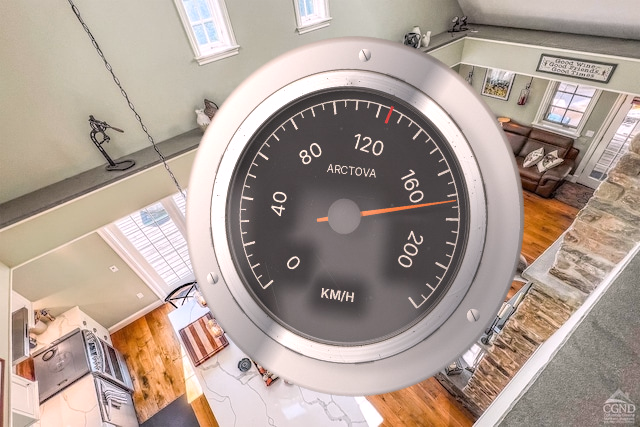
value=172.5 unit=km/h
